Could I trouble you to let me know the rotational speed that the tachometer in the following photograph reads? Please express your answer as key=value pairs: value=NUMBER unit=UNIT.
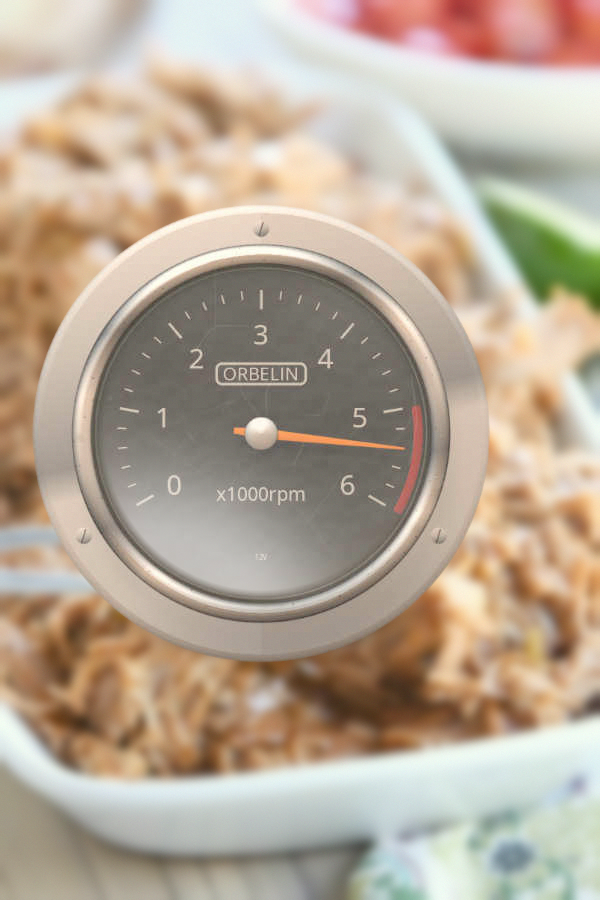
value=5400 unit=rpm
